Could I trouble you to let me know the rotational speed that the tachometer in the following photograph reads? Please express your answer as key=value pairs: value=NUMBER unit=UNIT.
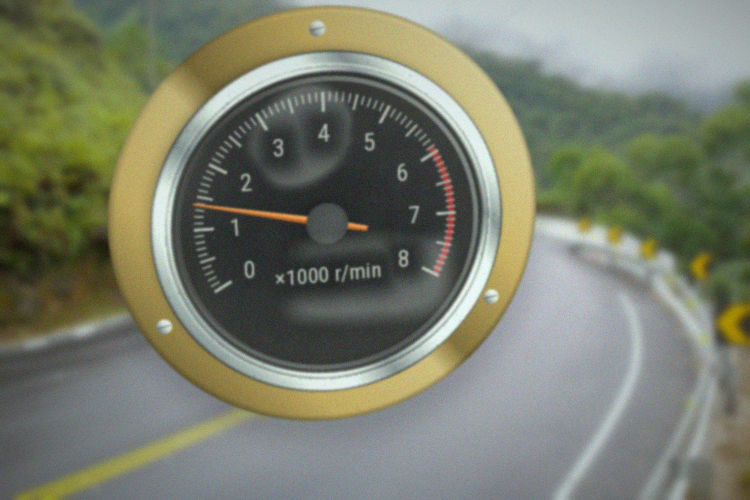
value=1400 unit=rpm
